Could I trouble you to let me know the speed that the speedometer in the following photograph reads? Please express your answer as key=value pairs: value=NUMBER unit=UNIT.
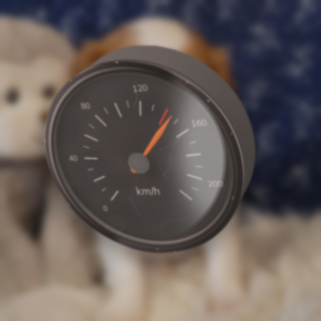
value=145 unit=km/h
